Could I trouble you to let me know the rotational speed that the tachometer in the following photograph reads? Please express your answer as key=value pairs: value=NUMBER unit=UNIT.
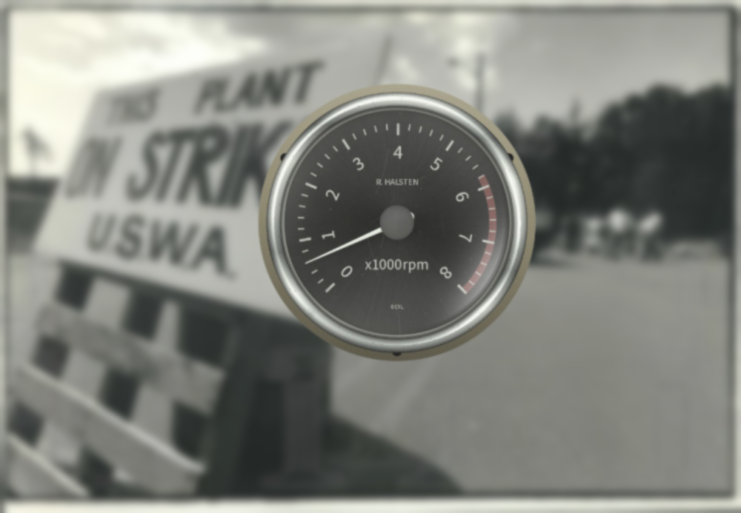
value=600 unit=rpm
